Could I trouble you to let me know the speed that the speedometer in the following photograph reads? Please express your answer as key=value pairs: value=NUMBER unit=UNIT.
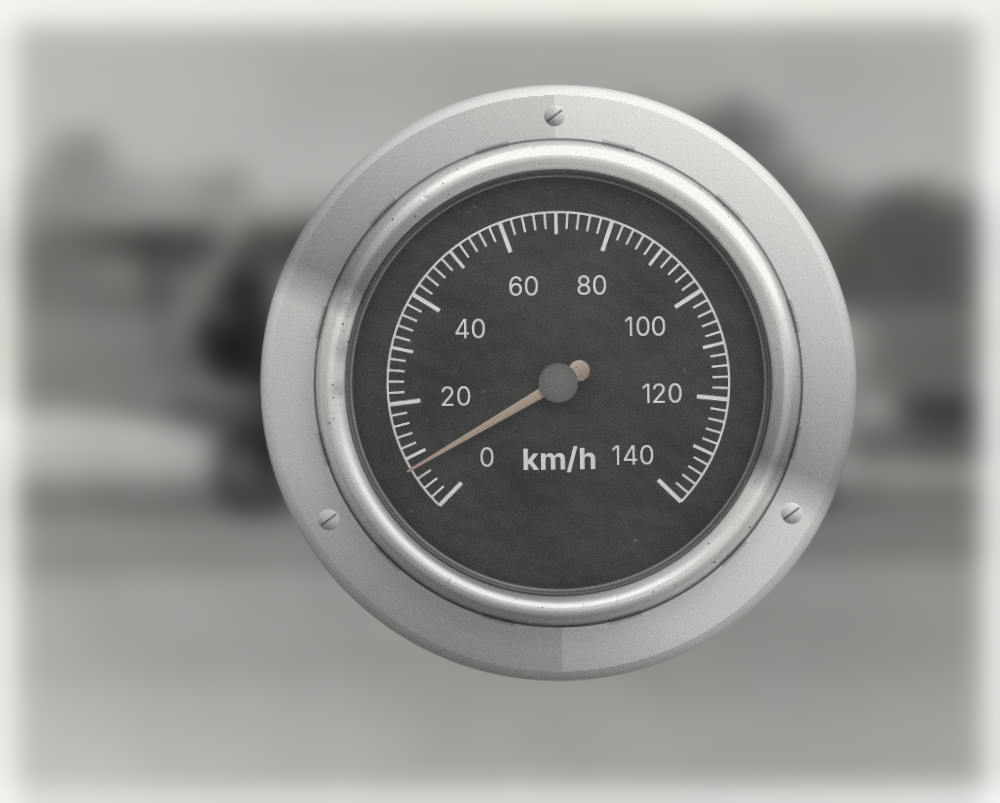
value=8 unit=km/h
